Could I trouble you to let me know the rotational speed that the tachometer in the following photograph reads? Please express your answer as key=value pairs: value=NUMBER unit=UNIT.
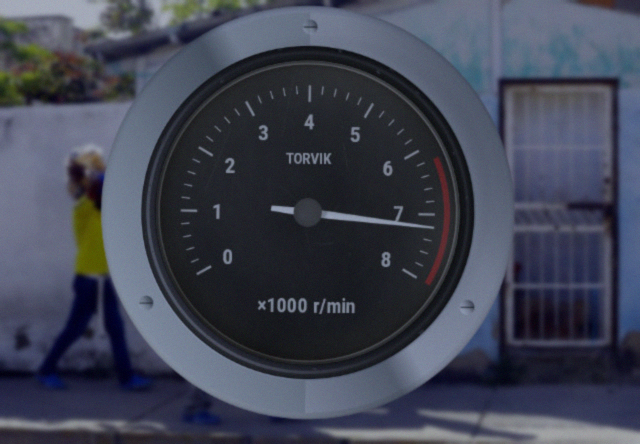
value=7200 unit=rpm
